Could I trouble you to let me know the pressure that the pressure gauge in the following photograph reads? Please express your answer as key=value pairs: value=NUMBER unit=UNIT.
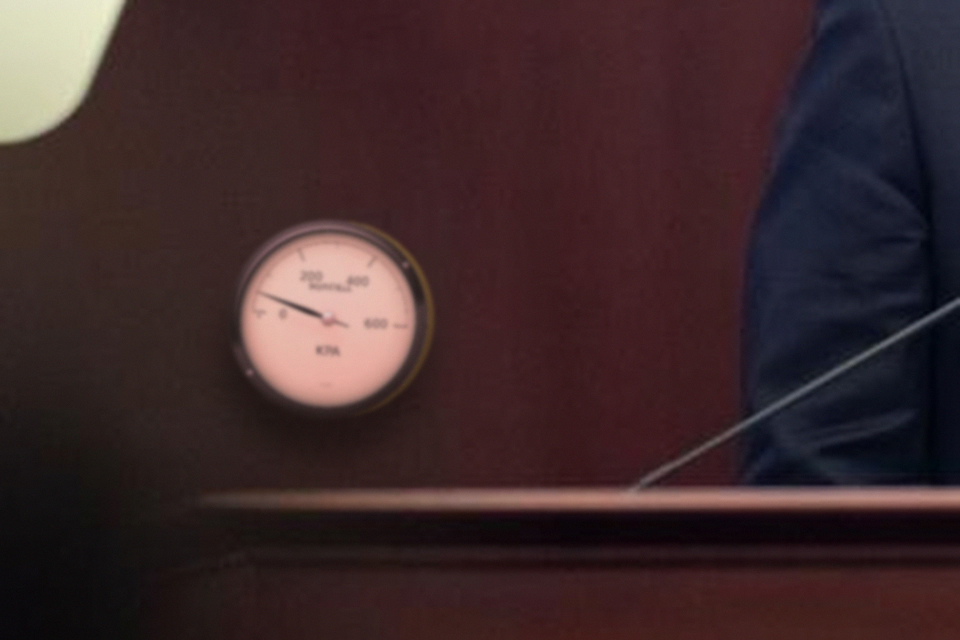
value=50 unit=kPa
